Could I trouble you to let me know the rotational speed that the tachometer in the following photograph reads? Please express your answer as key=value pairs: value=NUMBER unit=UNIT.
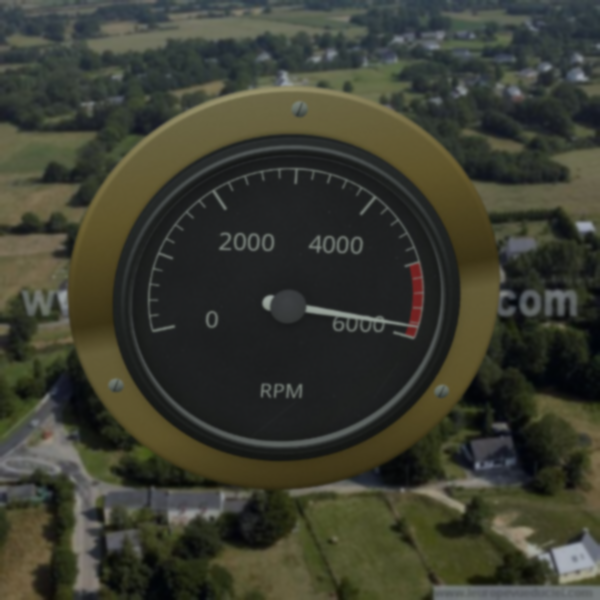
value=5800 unit=rpm
